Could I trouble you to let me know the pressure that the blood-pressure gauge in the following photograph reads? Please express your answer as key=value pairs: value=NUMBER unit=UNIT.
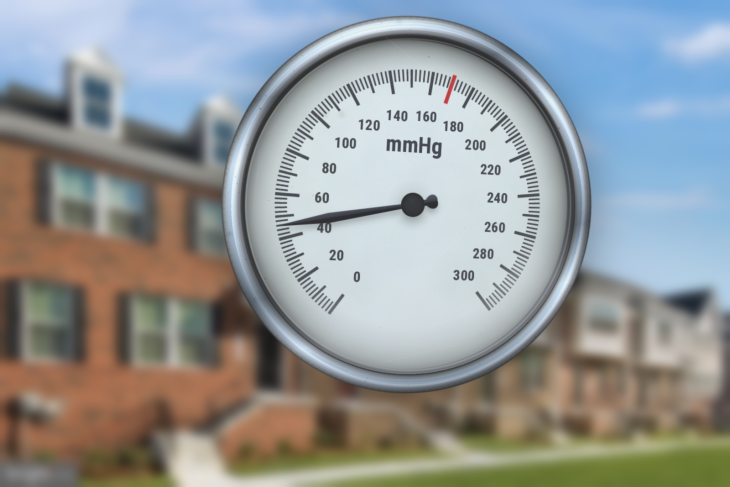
value=46 unit=mmHg
